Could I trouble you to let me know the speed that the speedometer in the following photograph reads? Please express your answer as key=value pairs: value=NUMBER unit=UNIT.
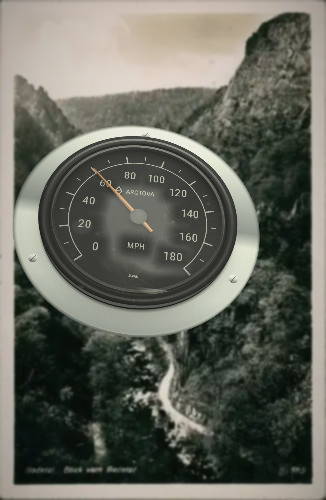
value=60 unit=mph
